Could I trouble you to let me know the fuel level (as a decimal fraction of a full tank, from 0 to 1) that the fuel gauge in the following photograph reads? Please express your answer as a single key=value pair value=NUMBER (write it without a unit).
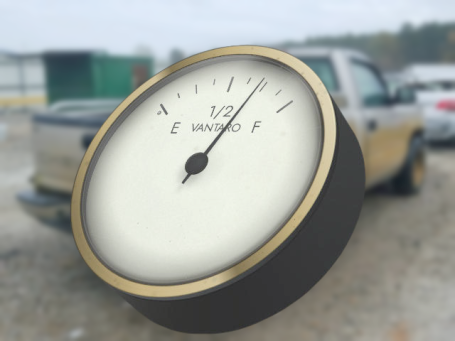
value=0.75
